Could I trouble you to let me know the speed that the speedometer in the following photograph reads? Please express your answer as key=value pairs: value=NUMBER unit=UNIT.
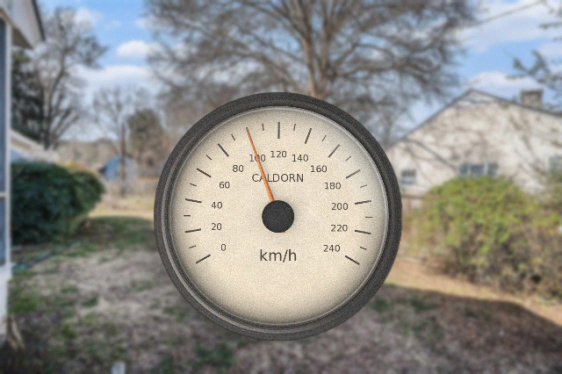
value=100 unit=km/h
